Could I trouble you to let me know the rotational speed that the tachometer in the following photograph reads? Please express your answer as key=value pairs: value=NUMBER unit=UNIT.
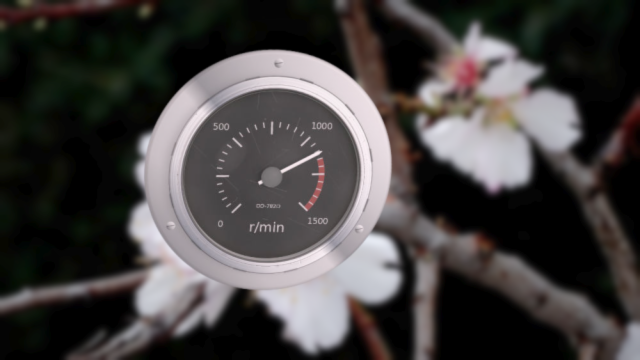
value=1100 unit=rpm
